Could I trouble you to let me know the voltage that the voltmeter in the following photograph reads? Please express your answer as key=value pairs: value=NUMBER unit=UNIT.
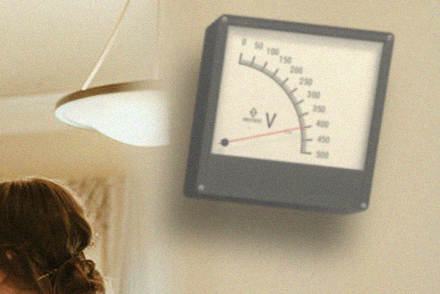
value=400 unit=V
